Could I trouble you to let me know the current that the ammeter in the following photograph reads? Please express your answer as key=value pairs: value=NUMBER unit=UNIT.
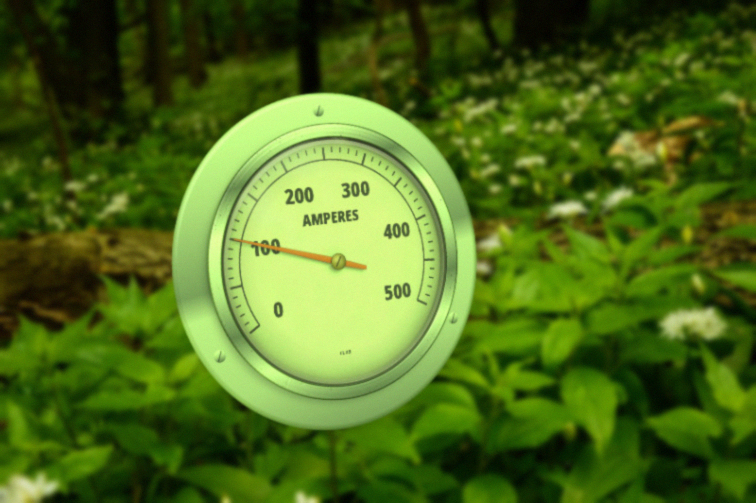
value=100 unit=A
